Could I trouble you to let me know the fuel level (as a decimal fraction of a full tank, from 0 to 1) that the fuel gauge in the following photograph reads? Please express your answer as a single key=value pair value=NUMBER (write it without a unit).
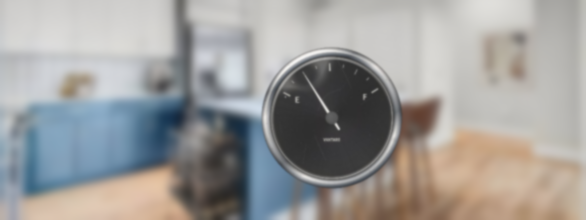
value=0.25
